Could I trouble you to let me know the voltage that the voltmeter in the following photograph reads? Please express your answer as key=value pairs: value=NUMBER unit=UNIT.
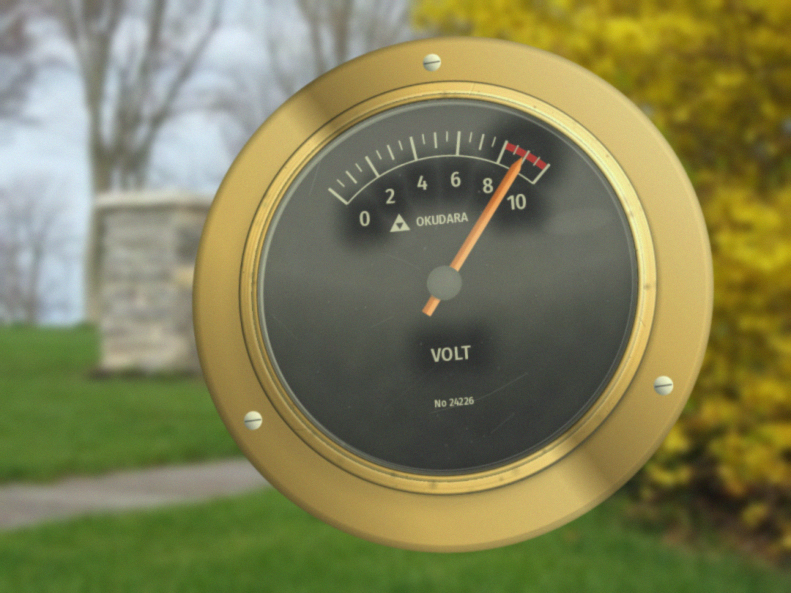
value=9 unit=V
